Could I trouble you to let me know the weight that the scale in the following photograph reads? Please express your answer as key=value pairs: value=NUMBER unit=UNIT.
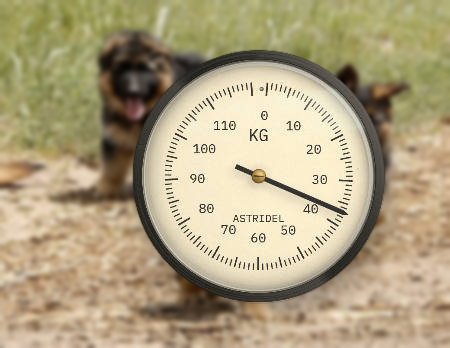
value=37 unit=kg
